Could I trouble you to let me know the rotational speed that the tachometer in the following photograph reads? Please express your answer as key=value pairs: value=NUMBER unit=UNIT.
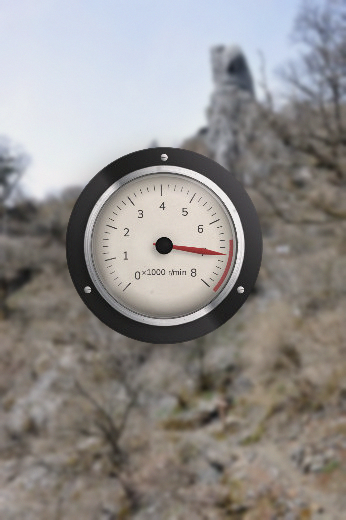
value=7000 unit=rpm
